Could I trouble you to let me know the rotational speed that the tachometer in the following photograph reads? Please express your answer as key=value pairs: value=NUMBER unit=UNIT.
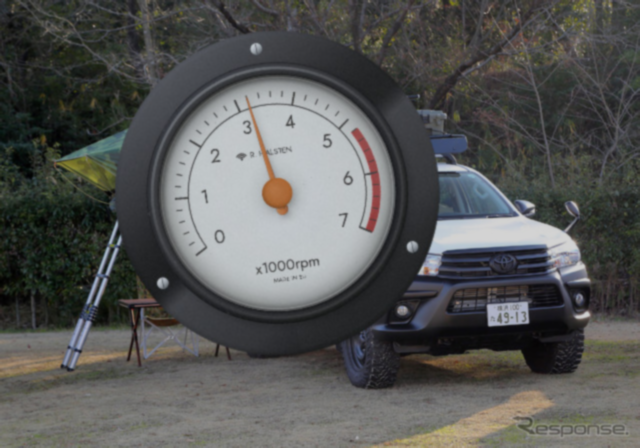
value=3200 unit=rpm
